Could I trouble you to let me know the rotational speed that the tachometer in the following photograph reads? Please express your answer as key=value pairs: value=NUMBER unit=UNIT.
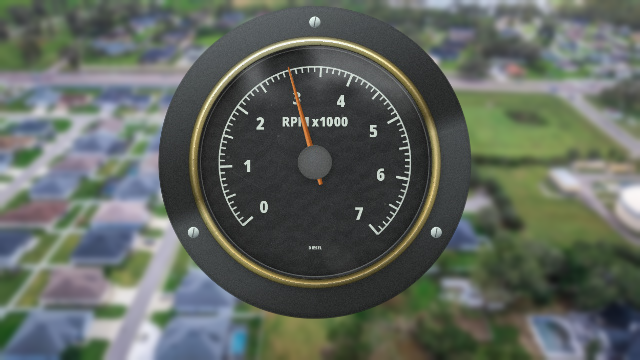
value=3000 unit=rpm
